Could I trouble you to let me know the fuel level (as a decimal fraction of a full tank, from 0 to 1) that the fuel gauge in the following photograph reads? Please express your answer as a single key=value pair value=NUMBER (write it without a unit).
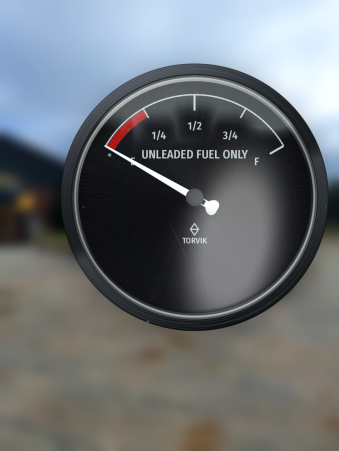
value=0
